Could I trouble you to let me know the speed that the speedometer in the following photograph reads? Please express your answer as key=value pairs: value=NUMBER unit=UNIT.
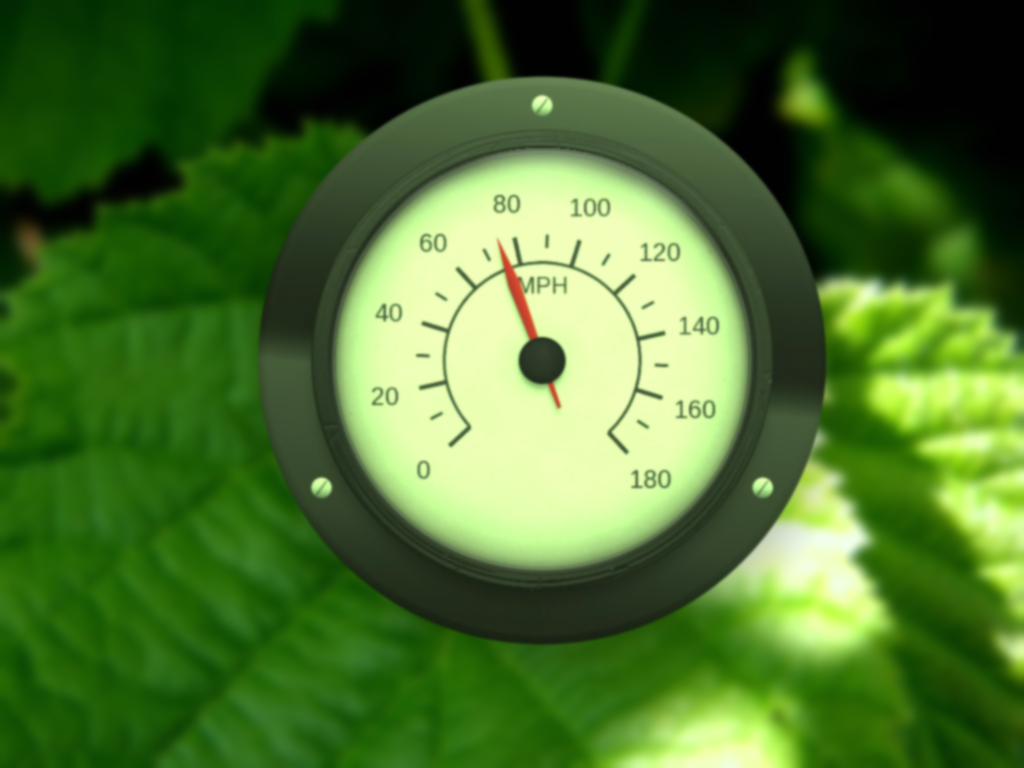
value=75 unit=mph
